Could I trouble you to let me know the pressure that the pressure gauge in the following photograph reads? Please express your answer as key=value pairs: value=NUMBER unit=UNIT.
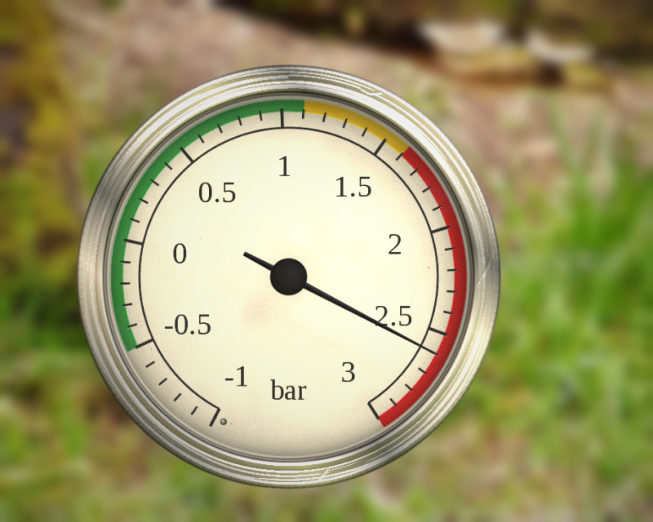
value=2.6 unit=bar
